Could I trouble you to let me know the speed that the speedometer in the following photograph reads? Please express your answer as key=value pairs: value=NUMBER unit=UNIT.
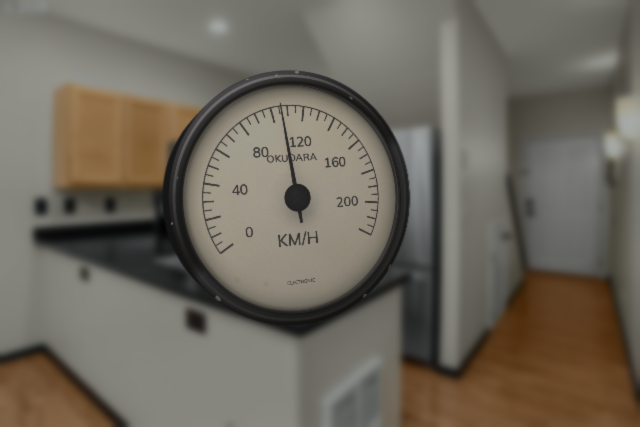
value=105 unit=km/h
